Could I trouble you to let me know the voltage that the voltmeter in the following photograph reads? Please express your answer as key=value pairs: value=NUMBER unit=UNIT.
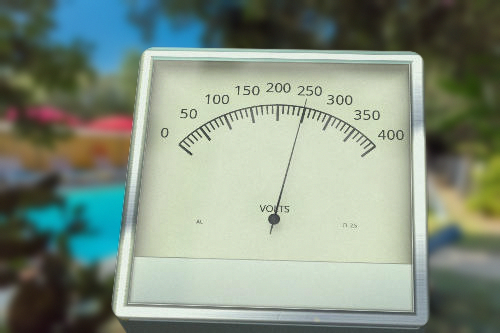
value=250 unit=V
